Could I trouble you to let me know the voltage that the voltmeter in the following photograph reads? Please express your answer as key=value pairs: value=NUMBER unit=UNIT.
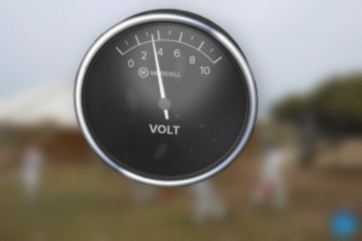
value=3.5 unit=V
